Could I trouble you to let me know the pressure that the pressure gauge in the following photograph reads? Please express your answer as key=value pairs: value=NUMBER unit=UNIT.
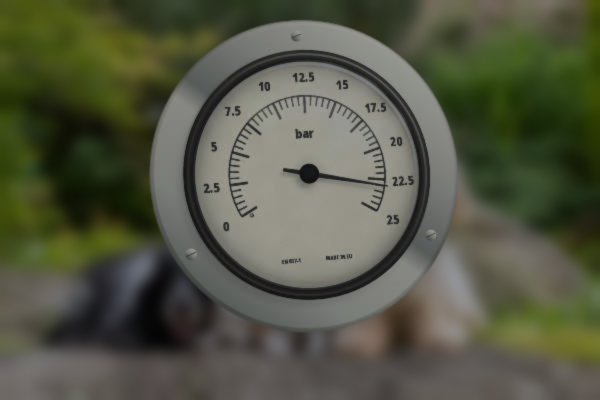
value=23 unit=bar
